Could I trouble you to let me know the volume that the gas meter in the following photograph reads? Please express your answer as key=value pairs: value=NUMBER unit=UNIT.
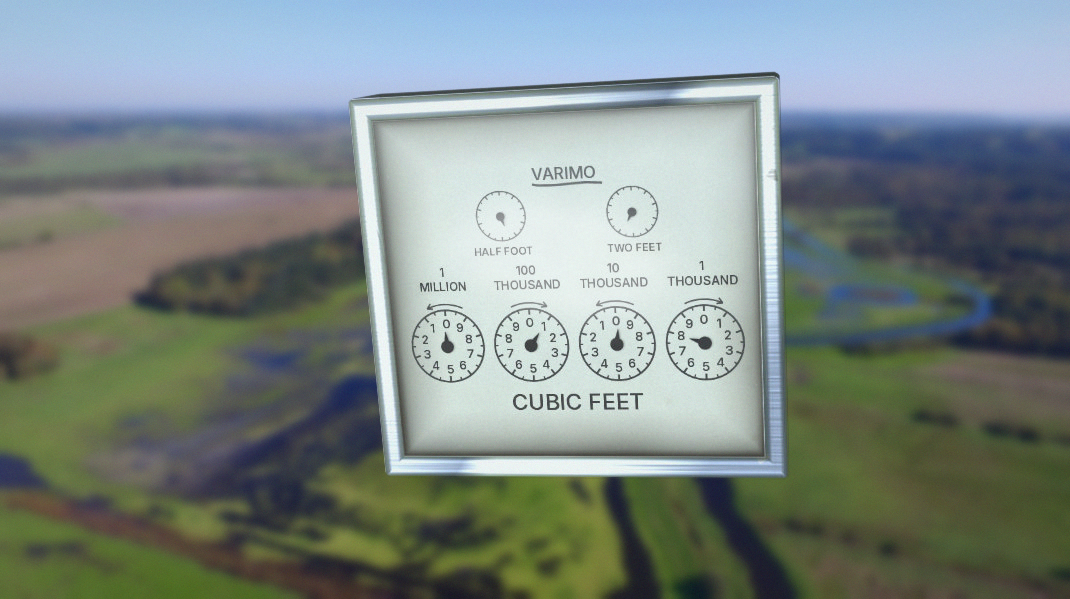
value=9800 unit=ft³
